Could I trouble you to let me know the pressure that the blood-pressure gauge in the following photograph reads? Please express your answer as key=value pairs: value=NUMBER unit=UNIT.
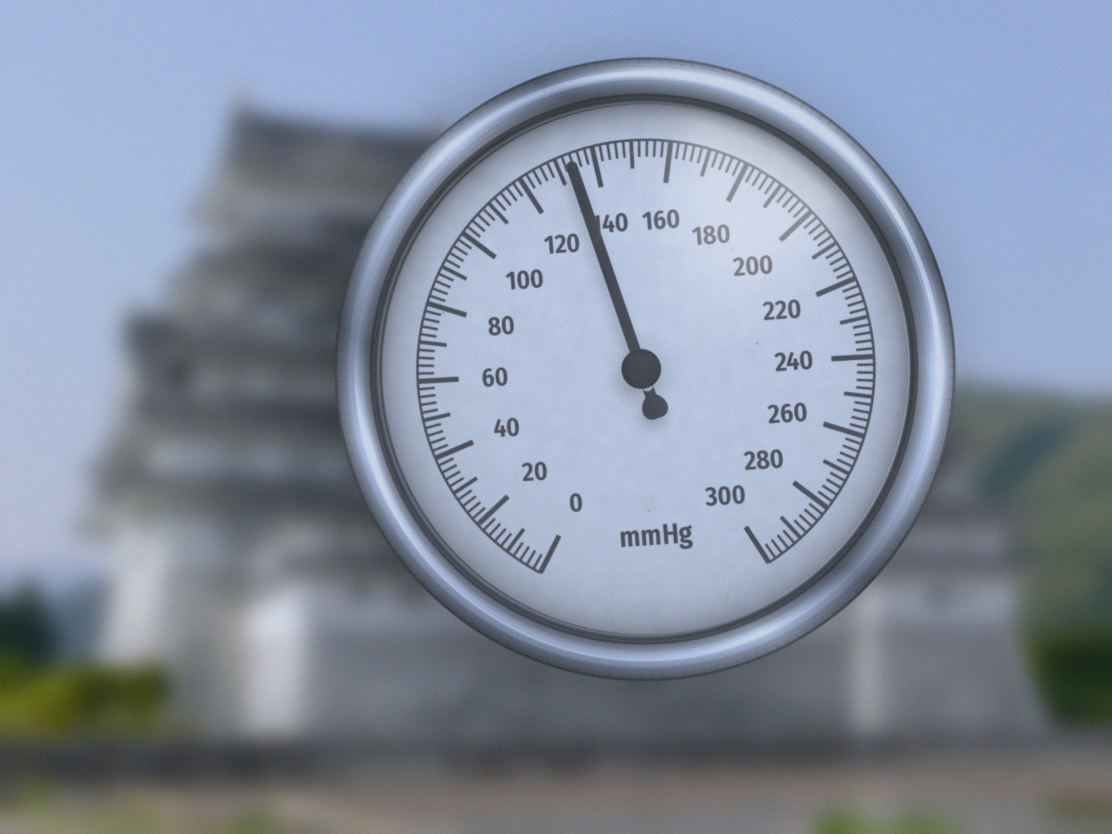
value=134 unit=mmHg
